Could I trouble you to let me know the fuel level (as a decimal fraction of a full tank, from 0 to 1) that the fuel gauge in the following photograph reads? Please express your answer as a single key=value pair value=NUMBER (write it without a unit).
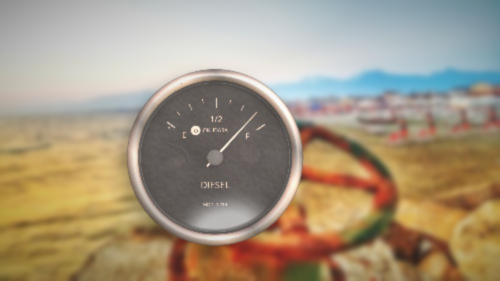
value=0.875
